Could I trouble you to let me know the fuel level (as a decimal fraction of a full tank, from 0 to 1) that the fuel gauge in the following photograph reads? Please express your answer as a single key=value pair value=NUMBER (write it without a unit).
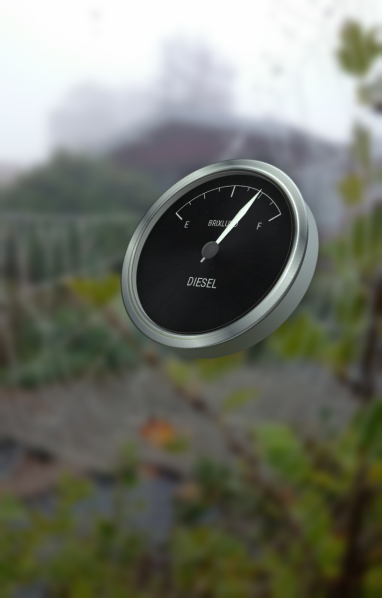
value=0.75
